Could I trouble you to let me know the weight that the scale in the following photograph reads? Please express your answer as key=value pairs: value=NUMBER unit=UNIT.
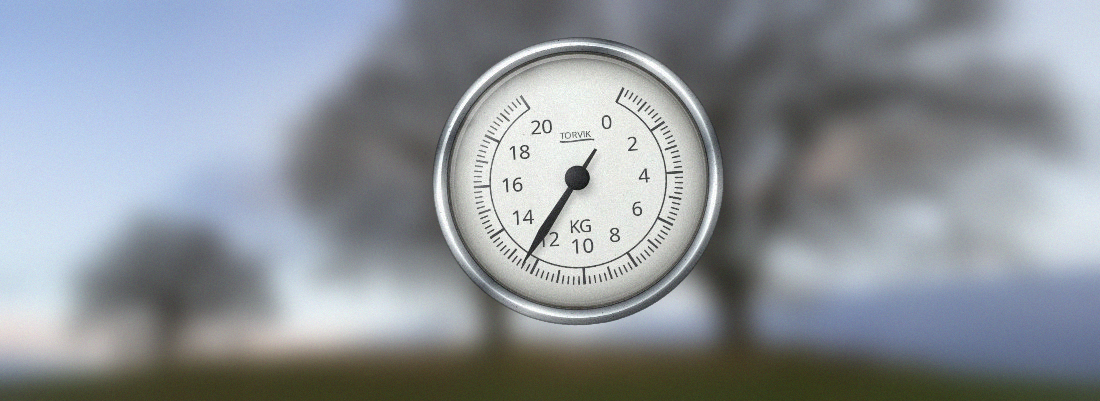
value=12.4 unit=kg
